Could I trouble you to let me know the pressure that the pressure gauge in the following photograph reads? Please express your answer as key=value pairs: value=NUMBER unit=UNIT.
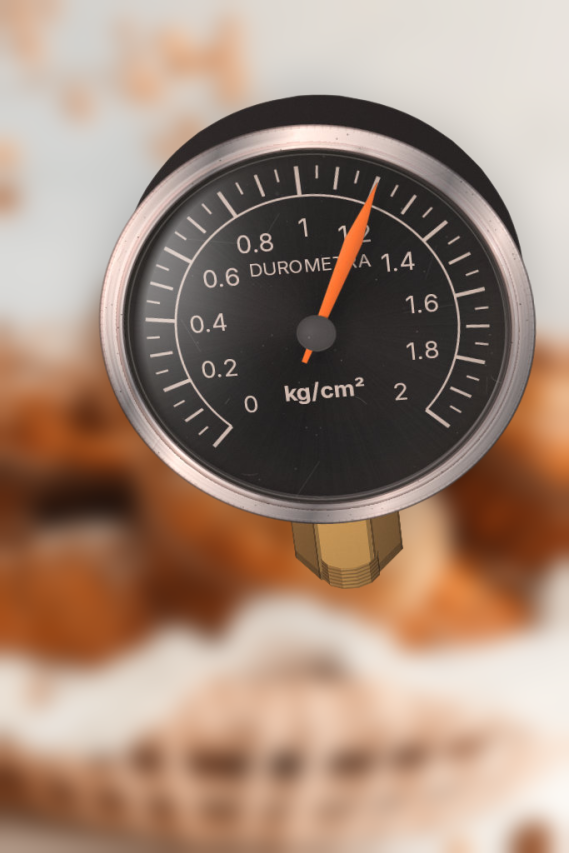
value=1.2 unit=kg/cm²
